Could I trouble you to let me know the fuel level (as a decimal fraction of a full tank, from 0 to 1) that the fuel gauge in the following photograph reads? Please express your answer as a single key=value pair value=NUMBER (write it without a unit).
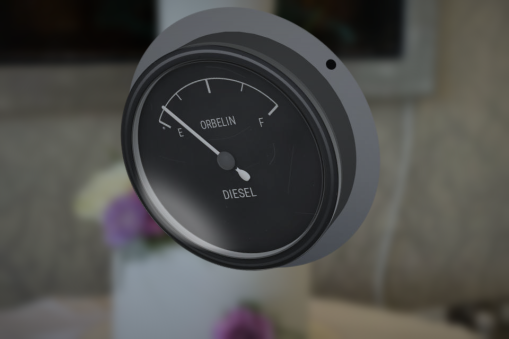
value=0.125
